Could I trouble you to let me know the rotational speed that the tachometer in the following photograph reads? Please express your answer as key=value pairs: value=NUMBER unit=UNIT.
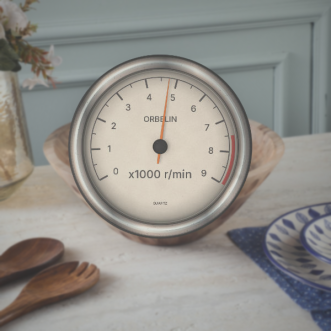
value=4750 unit=rpm
